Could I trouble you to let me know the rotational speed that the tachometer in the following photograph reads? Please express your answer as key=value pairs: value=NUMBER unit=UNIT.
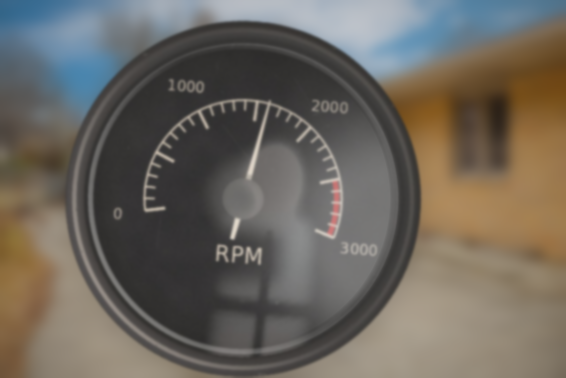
value=1600 unit=rpm
